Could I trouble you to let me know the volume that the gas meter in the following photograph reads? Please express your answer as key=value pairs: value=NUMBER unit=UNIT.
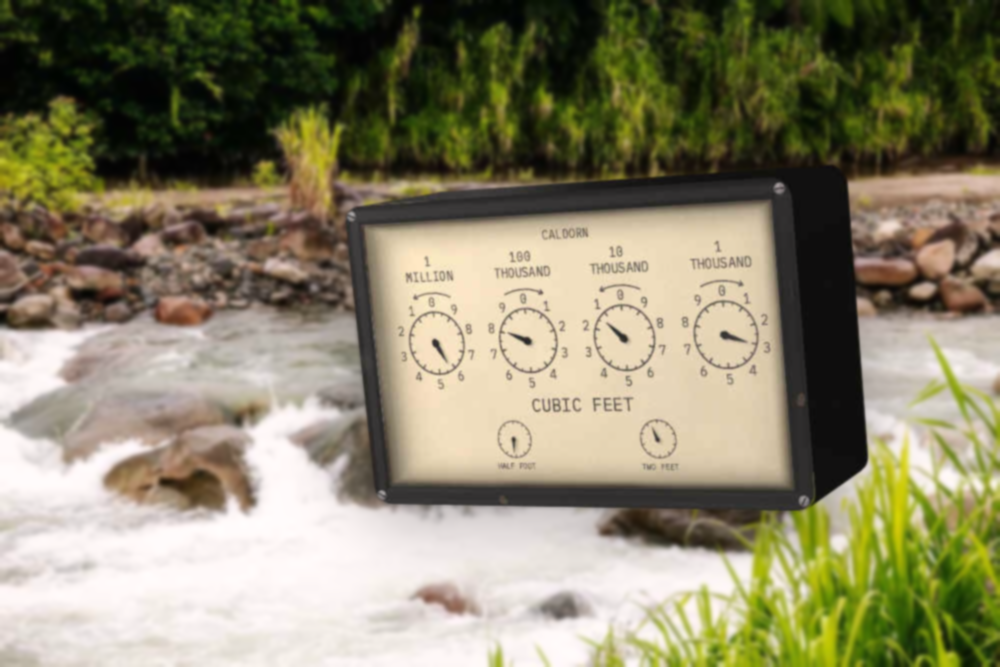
value=581300 unit=ft³
